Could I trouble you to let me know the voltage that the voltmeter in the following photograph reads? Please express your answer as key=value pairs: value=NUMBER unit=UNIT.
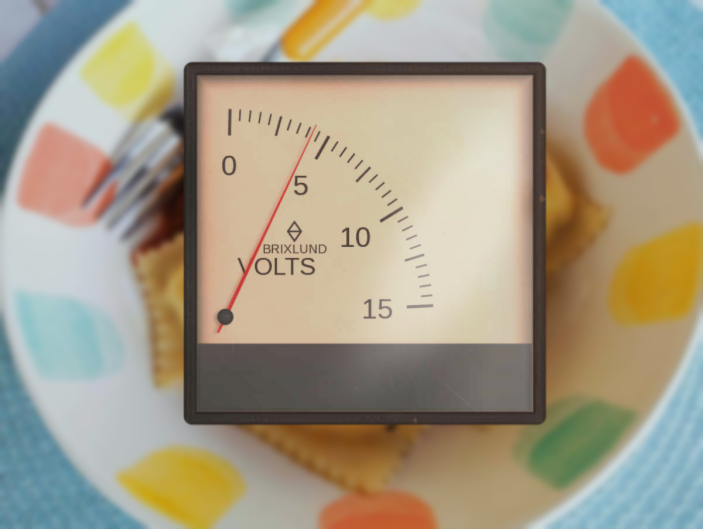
value=4.25 unit=V
